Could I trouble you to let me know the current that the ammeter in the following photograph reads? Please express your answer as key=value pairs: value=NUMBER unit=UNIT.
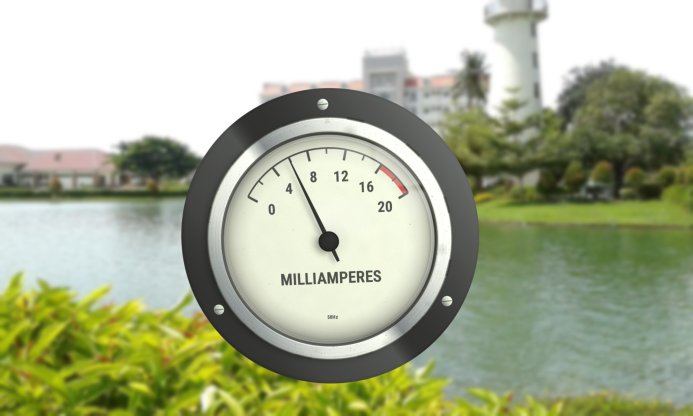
value=6 unit=mA
